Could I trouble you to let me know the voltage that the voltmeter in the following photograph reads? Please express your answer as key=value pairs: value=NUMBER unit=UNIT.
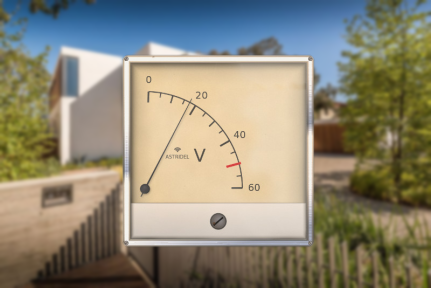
value=17.5 unit=V
